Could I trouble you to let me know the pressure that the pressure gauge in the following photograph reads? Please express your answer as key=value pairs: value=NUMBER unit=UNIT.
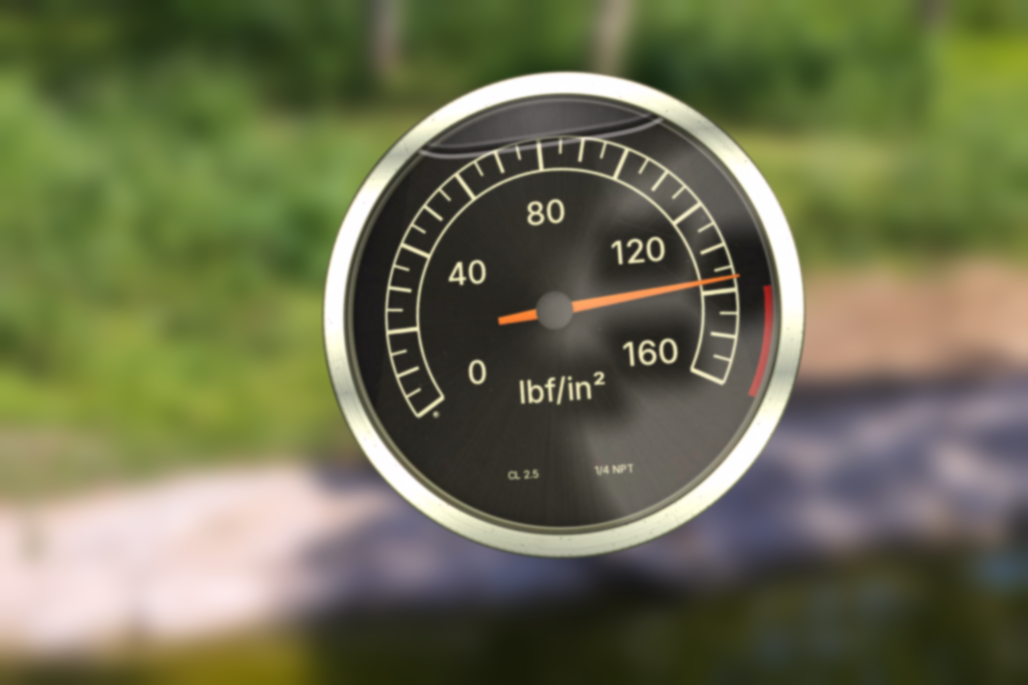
value=137.5 unit=psi
